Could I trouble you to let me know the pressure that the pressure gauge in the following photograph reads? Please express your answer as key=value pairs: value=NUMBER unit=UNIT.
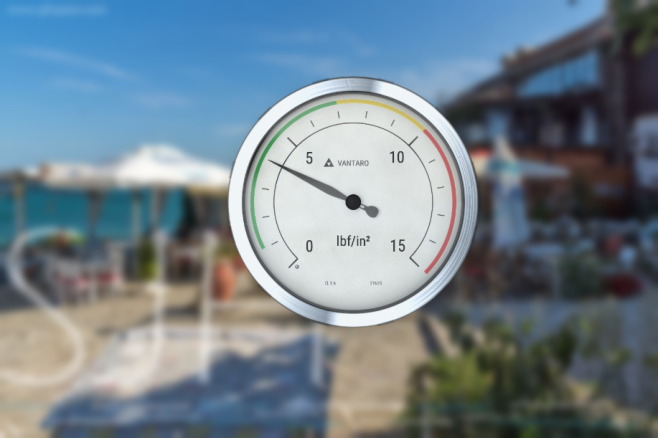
value=4 unit=psi
